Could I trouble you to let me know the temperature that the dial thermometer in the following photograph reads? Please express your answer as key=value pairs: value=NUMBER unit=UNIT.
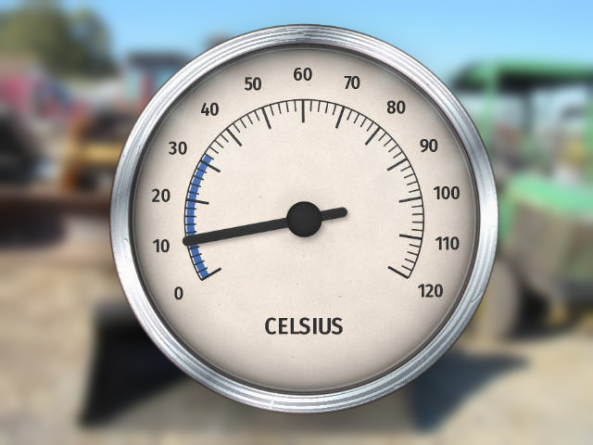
value=10 unit=°C
